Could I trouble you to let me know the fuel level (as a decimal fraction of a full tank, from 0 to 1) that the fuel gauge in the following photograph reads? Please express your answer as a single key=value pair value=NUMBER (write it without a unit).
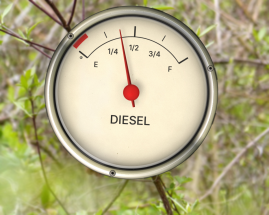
value=0.375
